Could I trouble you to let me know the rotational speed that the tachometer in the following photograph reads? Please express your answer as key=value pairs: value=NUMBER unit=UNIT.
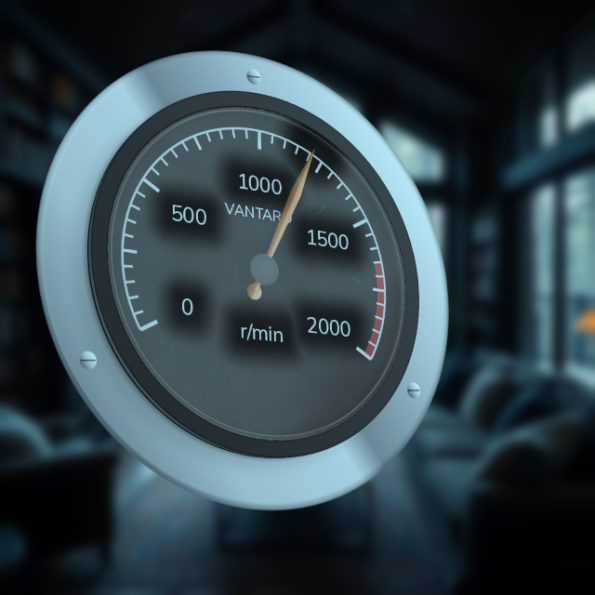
value=1200 unit=rpm
